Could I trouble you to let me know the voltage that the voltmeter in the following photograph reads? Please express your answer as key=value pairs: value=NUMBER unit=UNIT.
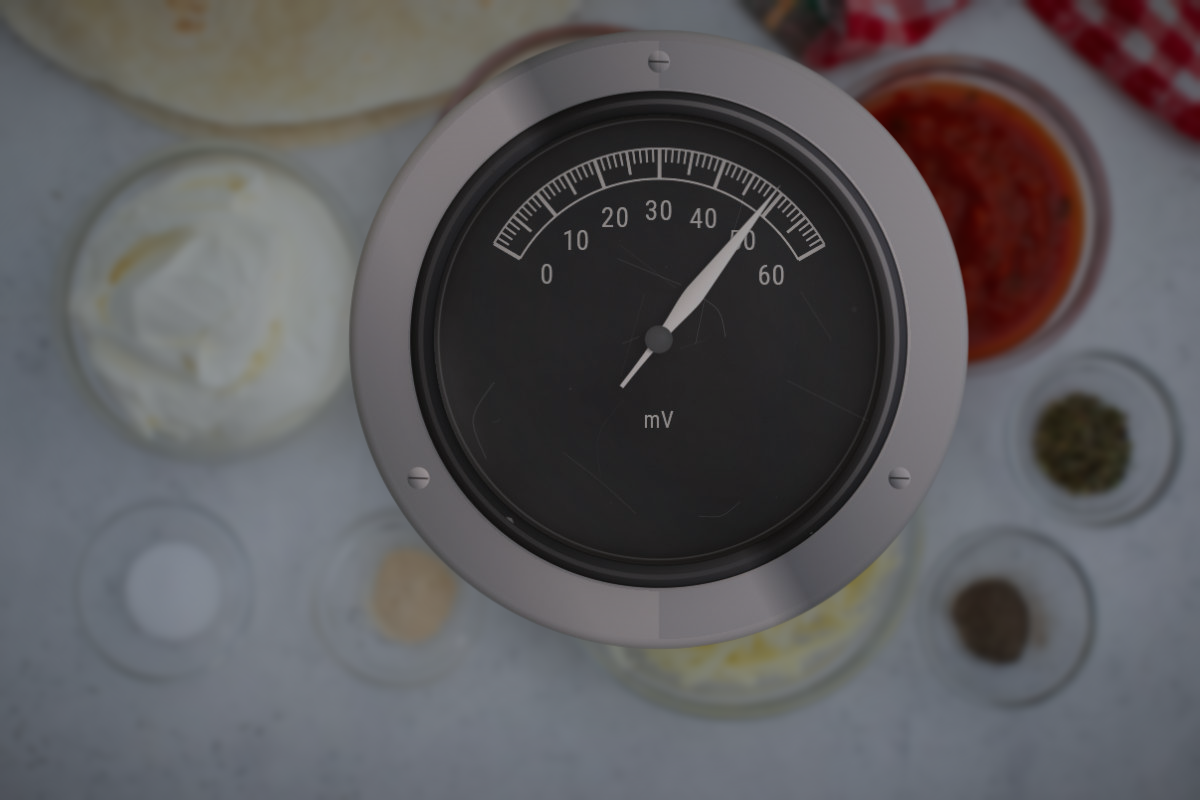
value=49 unit=mV
